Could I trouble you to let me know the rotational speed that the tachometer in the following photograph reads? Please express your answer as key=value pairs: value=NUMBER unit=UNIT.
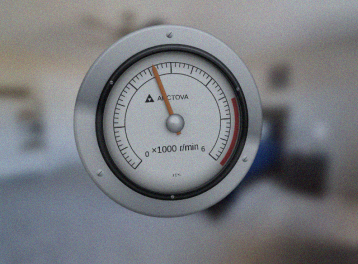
value=2600 unit=rpm
